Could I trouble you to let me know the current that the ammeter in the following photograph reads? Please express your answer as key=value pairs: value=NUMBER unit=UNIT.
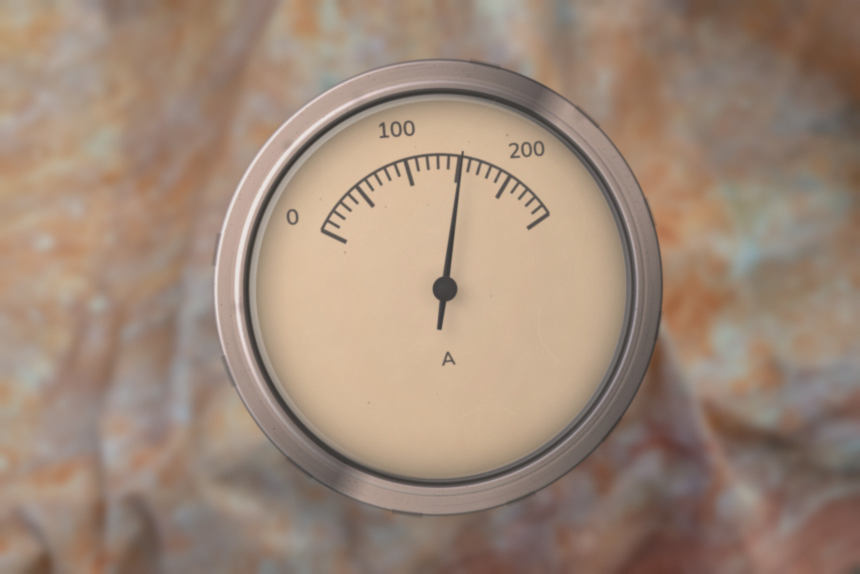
value=150 unit=A
